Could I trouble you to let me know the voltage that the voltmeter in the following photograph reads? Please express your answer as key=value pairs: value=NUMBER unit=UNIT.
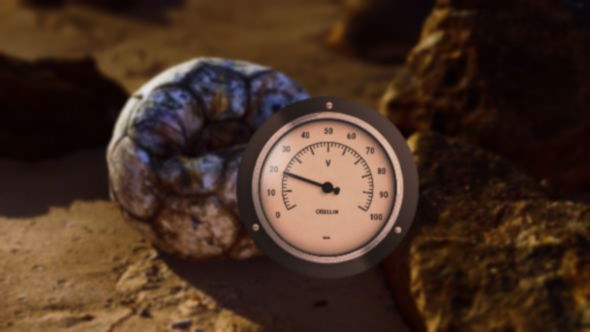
value=20 unit=V
